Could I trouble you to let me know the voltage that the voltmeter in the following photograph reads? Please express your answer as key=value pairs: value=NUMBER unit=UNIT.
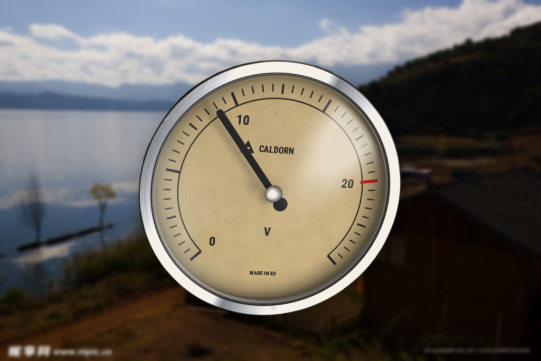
value=9 unit=V
